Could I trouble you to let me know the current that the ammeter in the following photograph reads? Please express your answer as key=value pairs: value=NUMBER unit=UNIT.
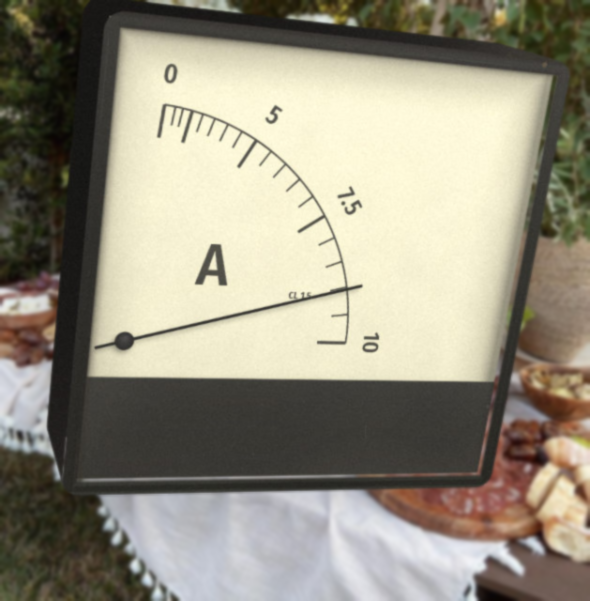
value=9 unit=A
